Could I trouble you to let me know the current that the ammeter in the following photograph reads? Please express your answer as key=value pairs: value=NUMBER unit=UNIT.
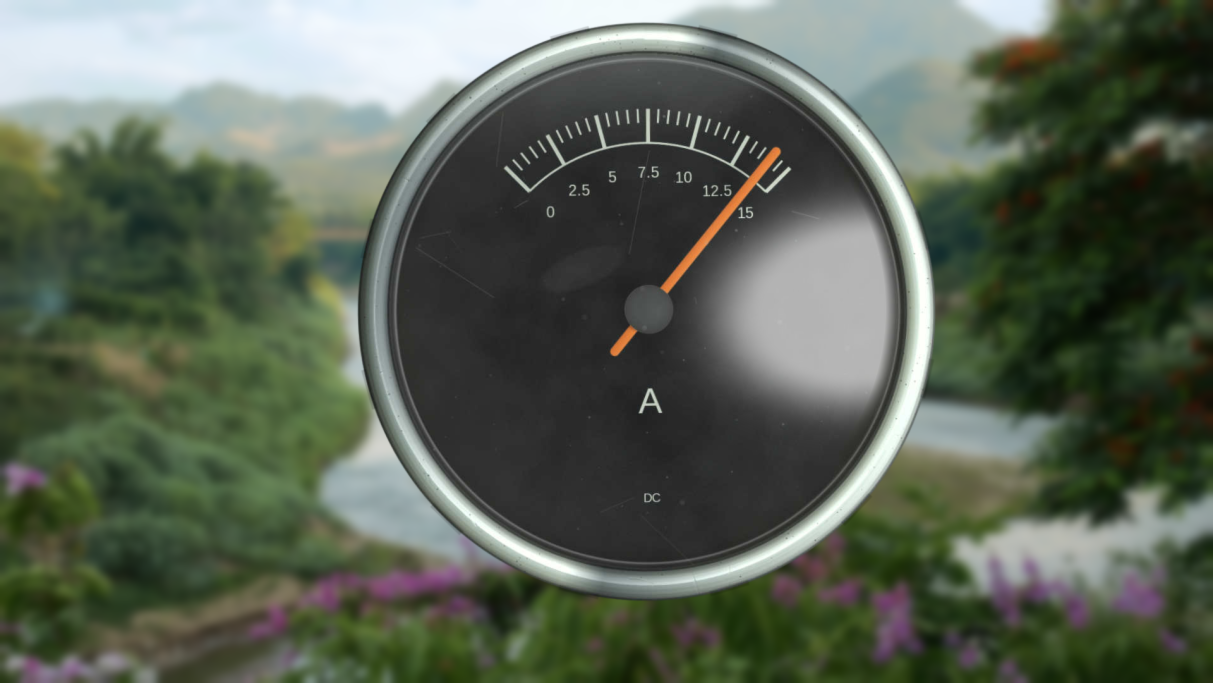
value=14 unit=A
